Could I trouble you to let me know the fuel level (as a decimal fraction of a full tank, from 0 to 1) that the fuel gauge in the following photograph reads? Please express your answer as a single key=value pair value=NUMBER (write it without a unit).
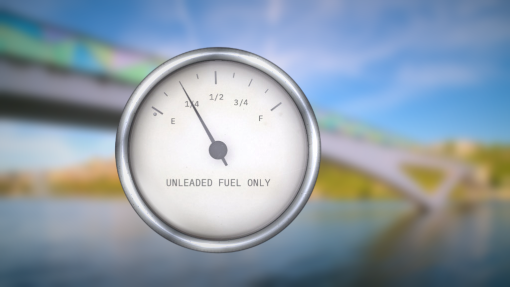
value=0.25
